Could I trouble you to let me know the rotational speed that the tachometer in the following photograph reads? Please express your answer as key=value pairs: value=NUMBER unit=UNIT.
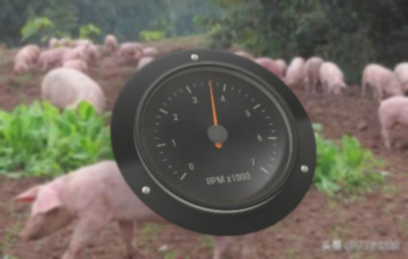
value=3600 unit=rpm
